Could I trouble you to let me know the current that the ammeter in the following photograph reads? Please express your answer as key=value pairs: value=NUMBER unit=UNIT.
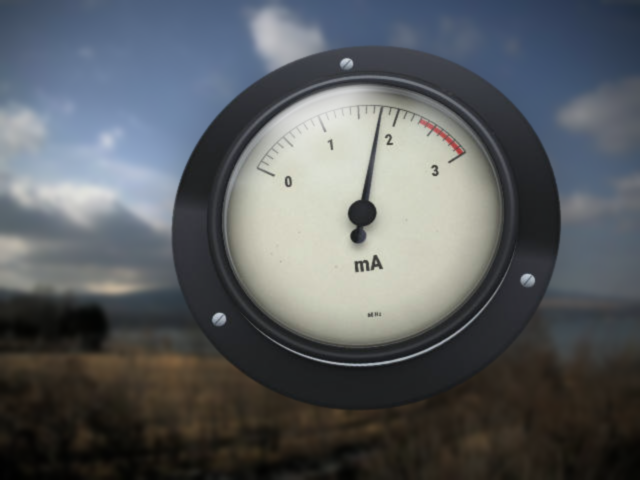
value=1.8 unit=mA
